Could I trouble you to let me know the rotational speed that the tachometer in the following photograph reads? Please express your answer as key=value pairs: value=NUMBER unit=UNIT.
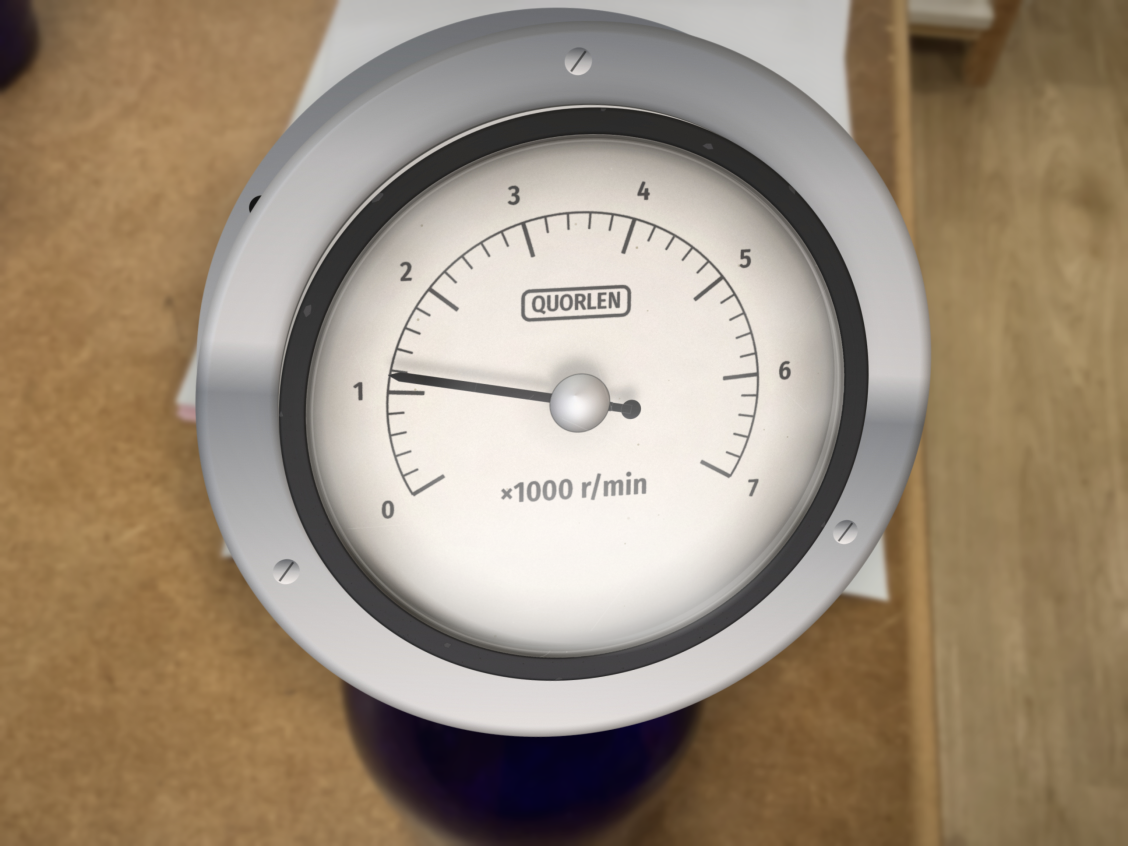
value=1200 unit=rpm
